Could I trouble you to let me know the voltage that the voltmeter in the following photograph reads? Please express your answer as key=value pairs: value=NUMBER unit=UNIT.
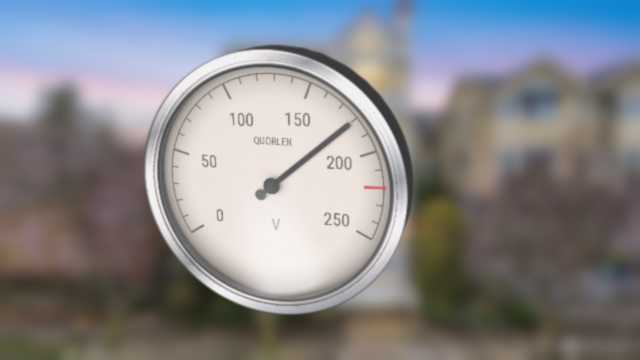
value=180 unit=V
